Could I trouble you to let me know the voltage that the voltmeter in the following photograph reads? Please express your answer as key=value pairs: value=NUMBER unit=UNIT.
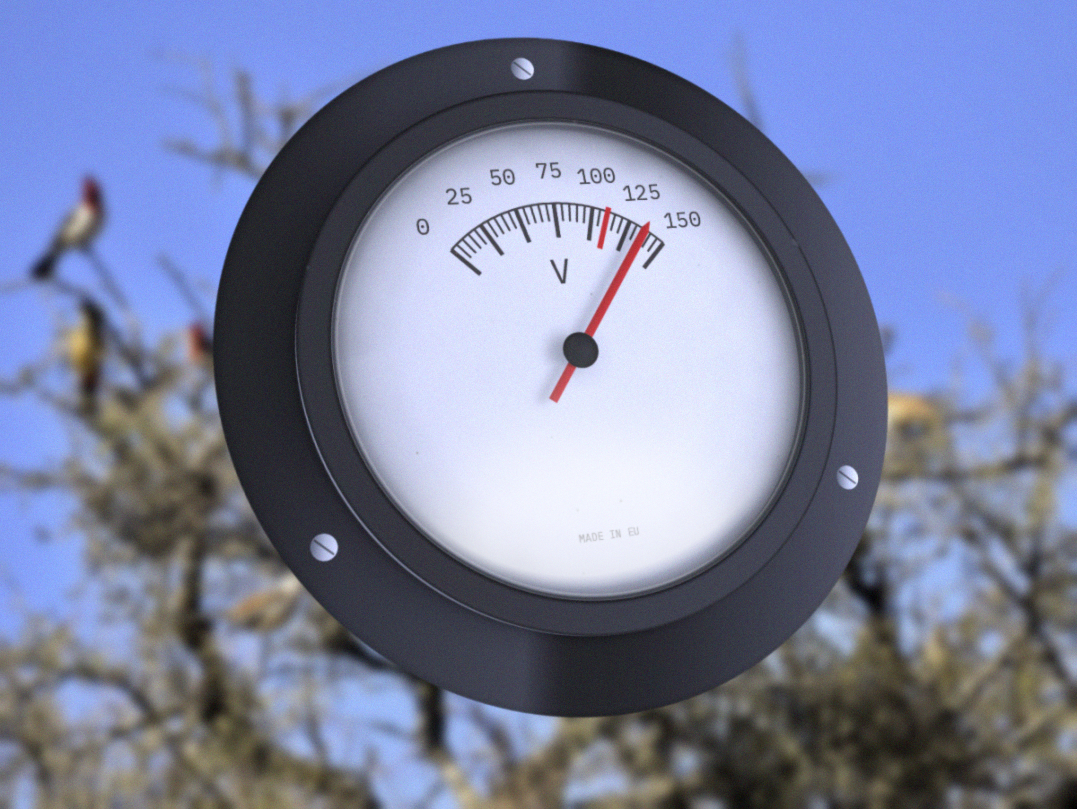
value=135 unit=V
